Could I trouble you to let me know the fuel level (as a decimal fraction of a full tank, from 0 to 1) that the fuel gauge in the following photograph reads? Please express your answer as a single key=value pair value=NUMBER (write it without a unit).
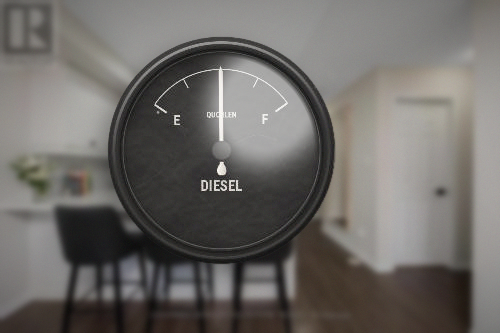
value=0.5
